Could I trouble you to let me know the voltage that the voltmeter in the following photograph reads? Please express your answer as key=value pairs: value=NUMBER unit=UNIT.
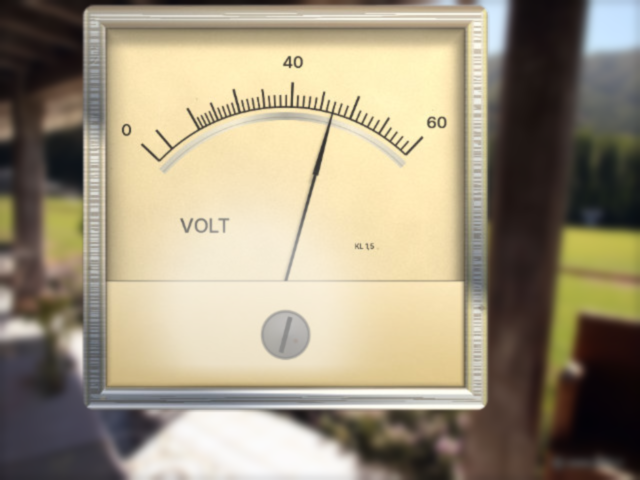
value=47 unit=V
